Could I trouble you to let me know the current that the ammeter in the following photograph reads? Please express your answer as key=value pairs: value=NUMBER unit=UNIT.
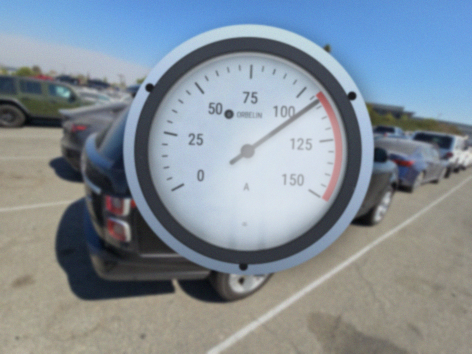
value=107.5 unit=A
